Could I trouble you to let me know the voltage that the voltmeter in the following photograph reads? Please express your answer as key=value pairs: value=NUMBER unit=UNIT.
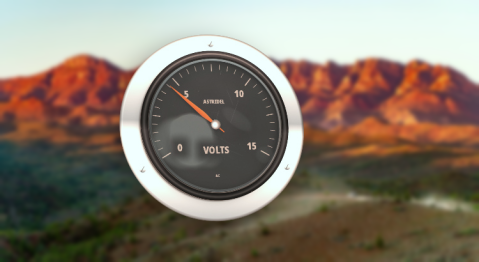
value=4.5 unit=V
